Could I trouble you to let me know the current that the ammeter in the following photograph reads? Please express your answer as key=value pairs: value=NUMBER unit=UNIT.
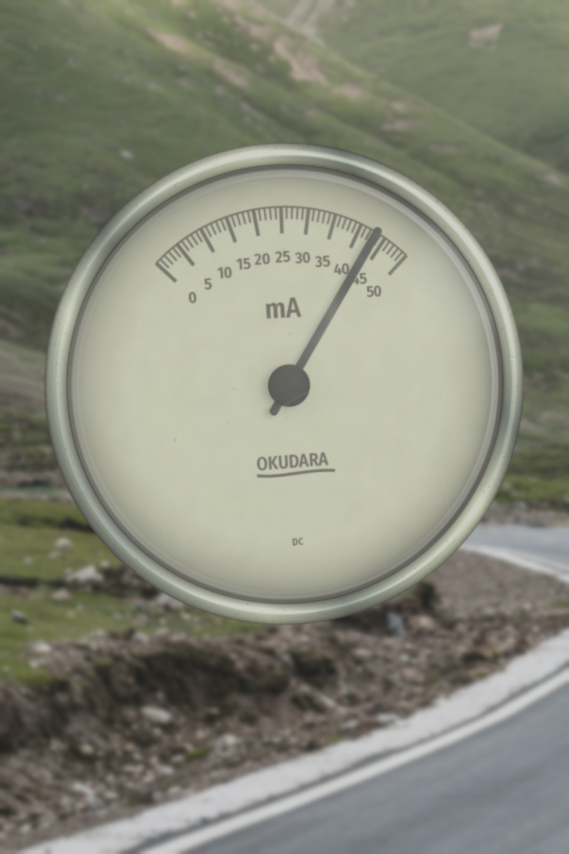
value=43 unit=mA
